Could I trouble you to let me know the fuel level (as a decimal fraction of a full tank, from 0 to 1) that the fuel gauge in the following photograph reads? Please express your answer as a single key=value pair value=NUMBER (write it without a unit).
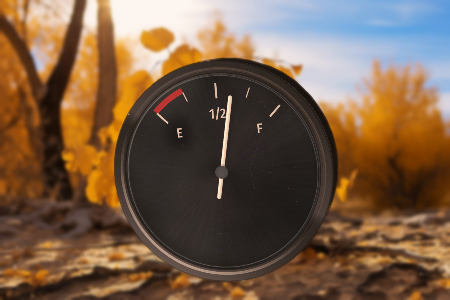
value=0.625
